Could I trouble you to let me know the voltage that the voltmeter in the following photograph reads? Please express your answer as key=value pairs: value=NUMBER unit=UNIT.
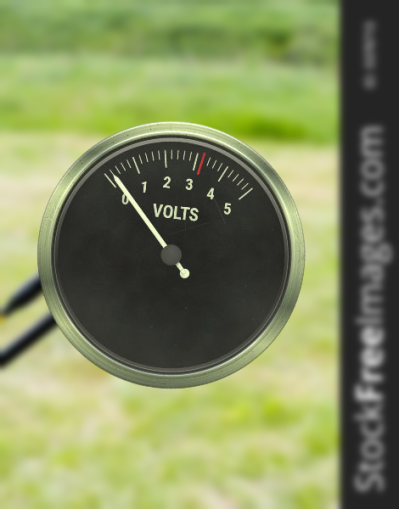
value=0.2 unit=V
